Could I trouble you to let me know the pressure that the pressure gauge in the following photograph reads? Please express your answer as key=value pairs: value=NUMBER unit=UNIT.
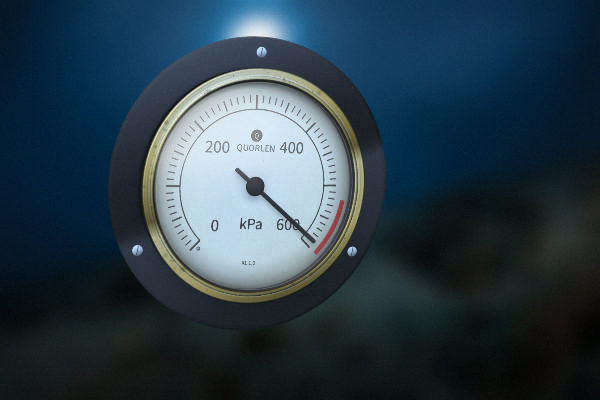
value=590 unit=kPa
